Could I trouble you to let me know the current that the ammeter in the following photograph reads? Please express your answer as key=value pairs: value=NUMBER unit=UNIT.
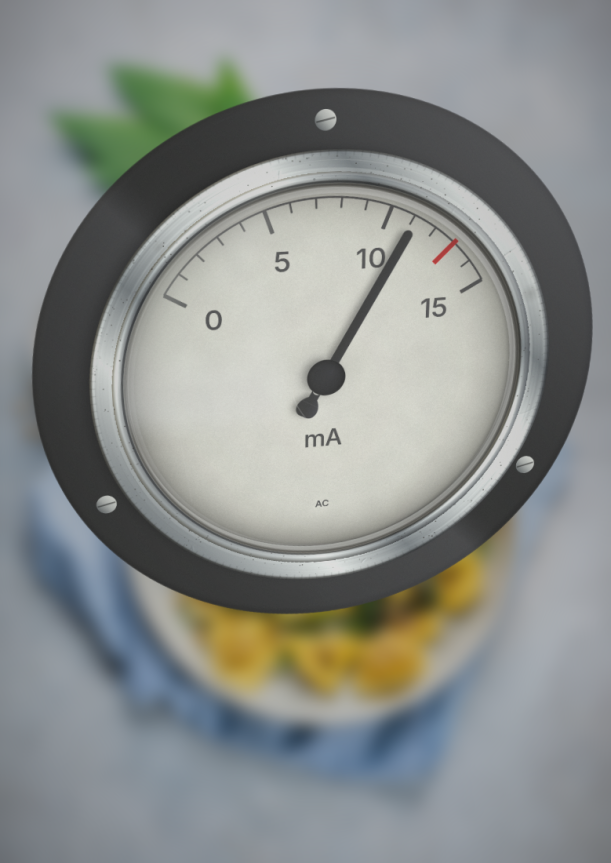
value=11 unit=mA
